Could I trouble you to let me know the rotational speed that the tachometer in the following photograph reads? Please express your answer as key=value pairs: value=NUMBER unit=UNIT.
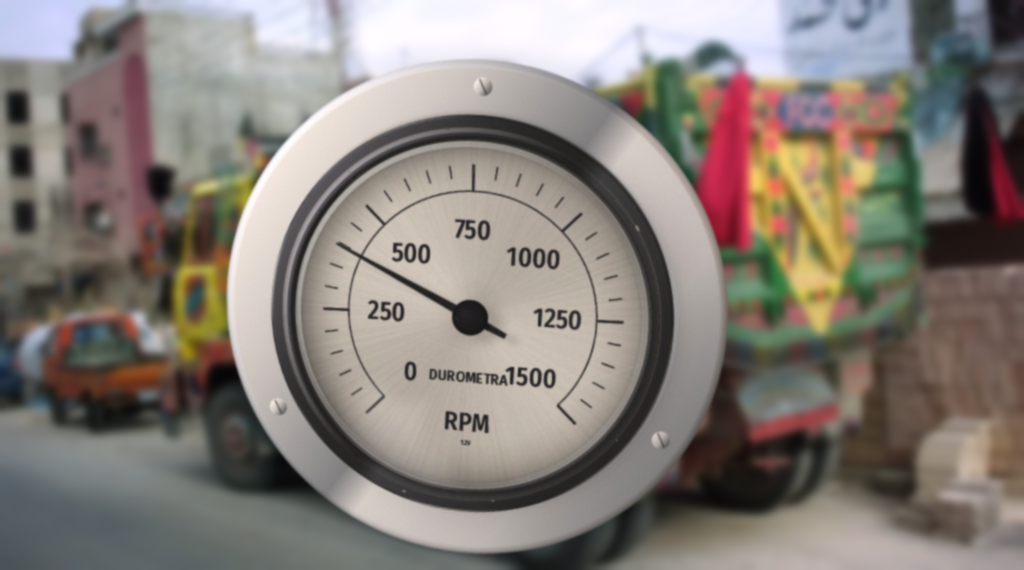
value=400 unit=rpm
